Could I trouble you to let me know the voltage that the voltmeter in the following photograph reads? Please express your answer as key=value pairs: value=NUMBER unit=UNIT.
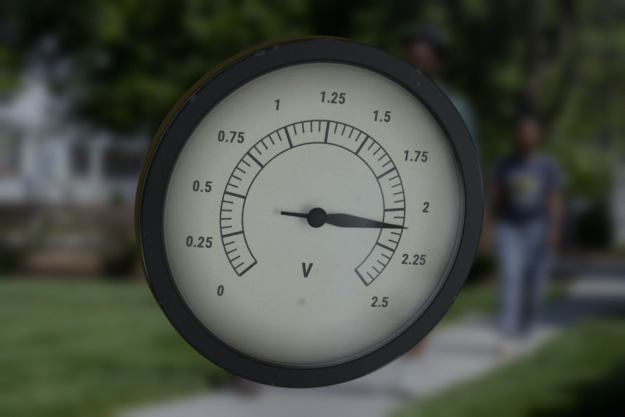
value=2.1 unit=V
